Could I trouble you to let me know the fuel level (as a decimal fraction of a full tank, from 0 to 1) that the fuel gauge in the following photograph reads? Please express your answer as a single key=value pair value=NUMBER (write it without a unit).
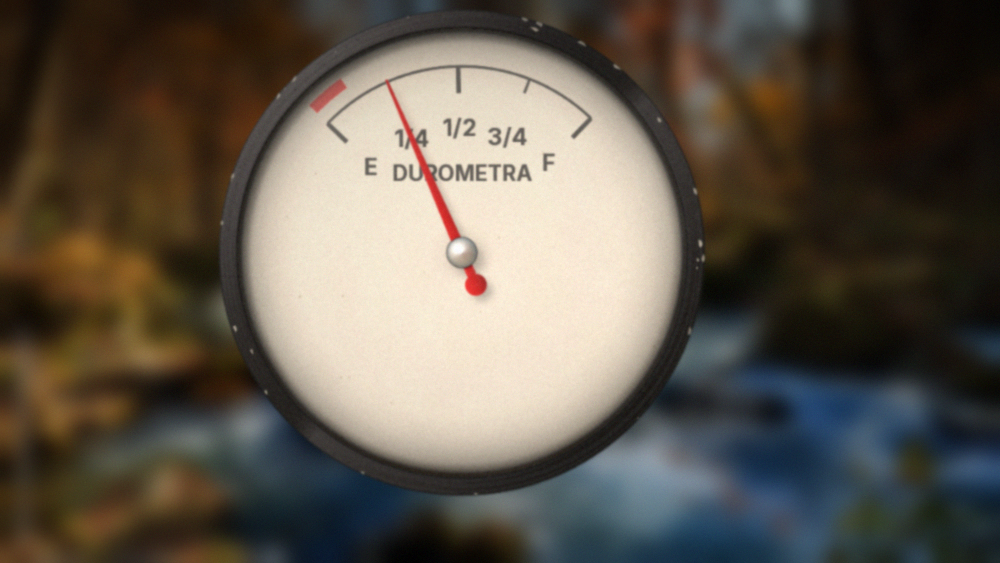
value=0.25
